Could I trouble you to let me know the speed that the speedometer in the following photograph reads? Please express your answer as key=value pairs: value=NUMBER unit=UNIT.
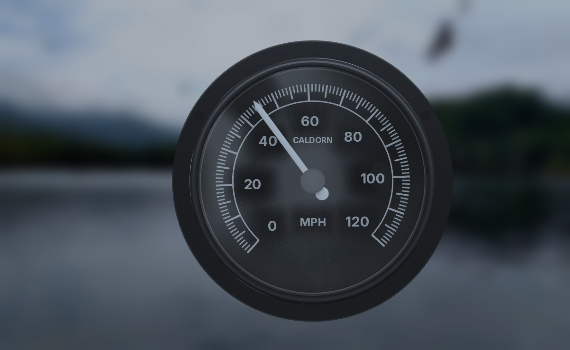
value=45 unit=mph
